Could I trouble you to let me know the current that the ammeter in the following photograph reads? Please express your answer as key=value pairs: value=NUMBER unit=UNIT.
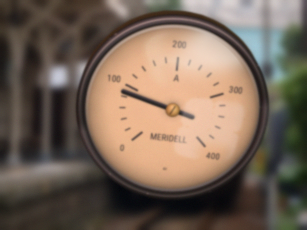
value=90 unit=A
